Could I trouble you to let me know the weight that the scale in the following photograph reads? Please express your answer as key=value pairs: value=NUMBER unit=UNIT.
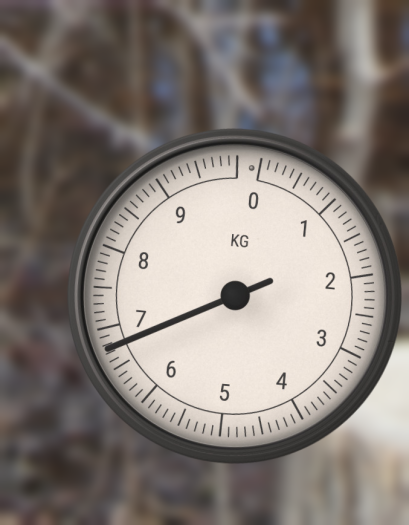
value=6.75 unit=kg
